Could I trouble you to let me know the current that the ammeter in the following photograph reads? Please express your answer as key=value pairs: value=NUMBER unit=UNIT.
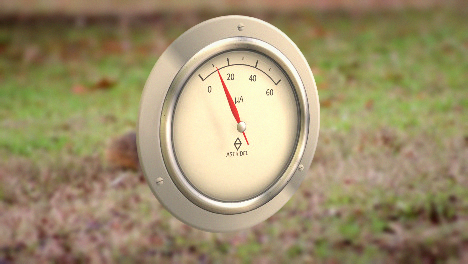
value=10 unit=µA
